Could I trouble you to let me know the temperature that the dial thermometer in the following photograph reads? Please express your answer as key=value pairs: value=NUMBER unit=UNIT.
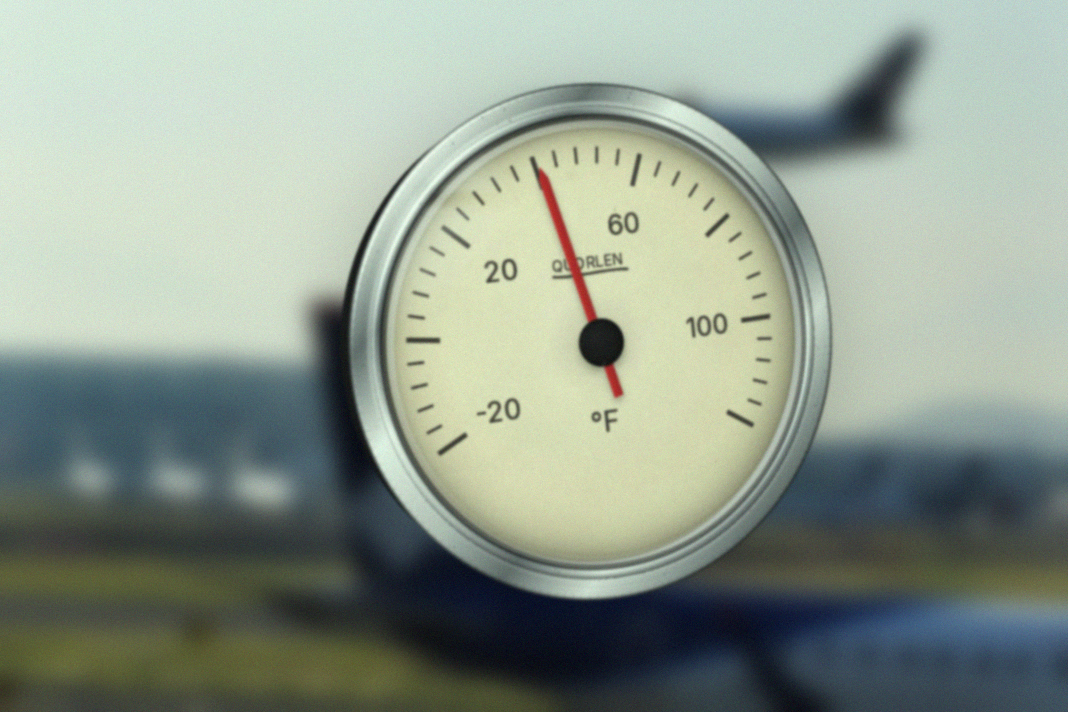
value=40 unit=°F
